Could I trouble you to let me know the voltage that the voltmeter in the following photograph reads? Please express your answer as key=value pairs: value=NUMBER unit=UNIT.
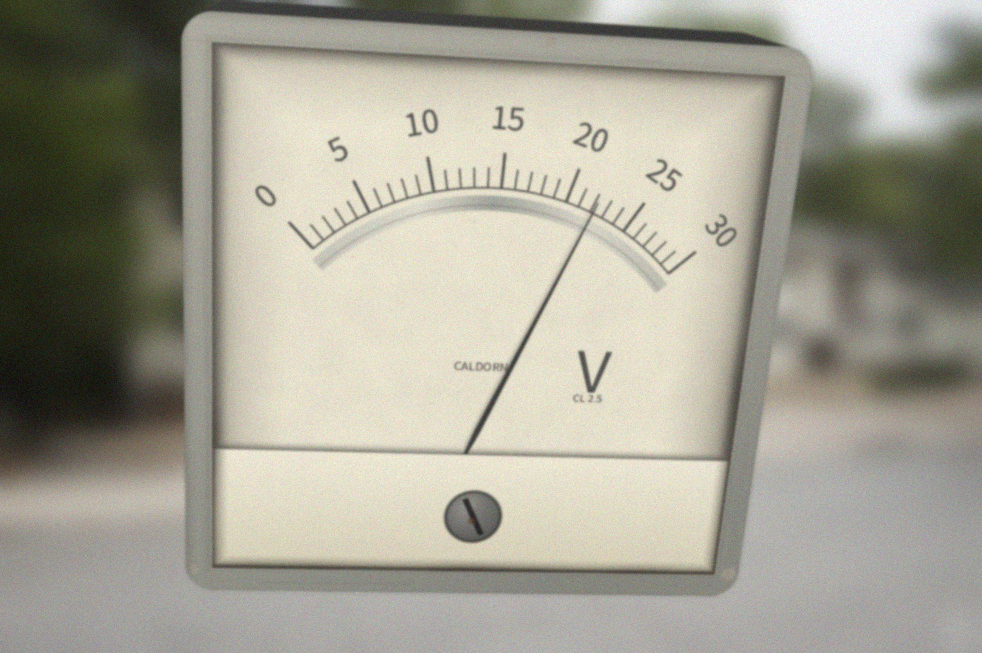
value=22 unit=V
